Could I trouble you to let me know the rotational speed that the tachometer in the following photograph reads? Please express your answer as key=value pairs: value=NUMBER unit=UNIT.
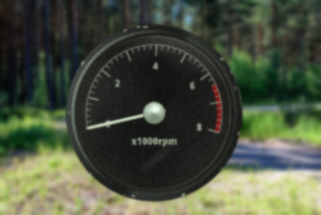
value=0 unit=rpm
